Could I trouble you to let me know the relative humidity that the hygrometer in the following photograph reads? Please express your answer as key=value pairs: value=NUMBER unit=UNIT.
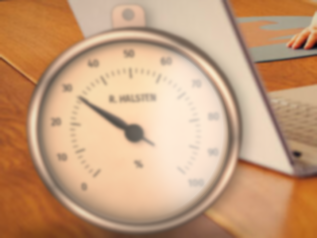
value=30 unit=%
